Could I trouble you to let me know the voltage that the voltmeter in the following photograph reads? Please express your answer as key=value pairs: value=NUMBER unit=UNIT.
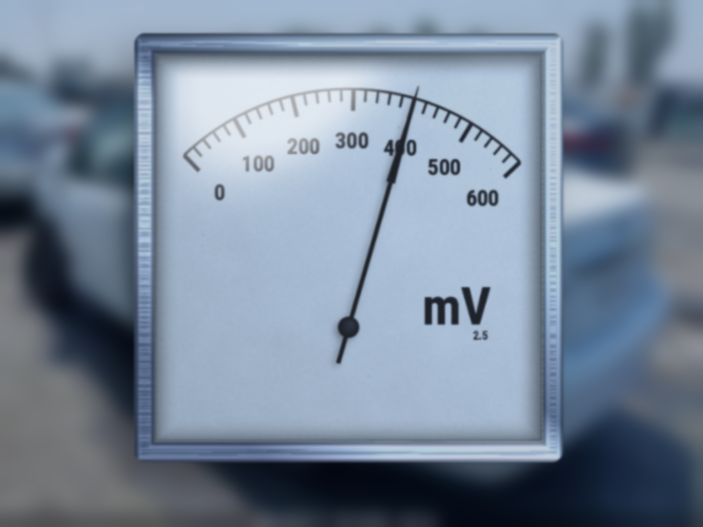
value=400 unit=mV
